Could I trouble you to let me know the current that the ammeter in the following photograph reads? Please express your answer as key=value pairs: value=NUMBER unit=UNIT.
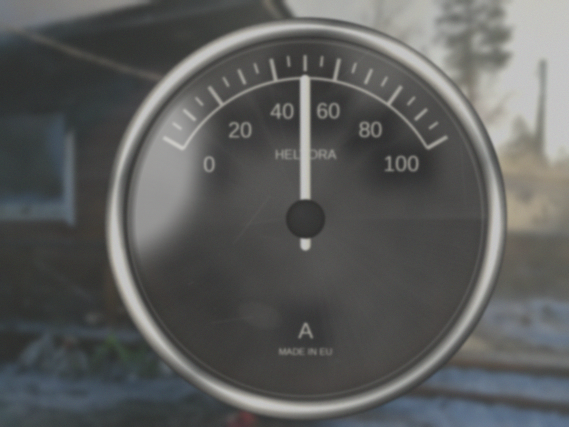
value=50 unit=A
